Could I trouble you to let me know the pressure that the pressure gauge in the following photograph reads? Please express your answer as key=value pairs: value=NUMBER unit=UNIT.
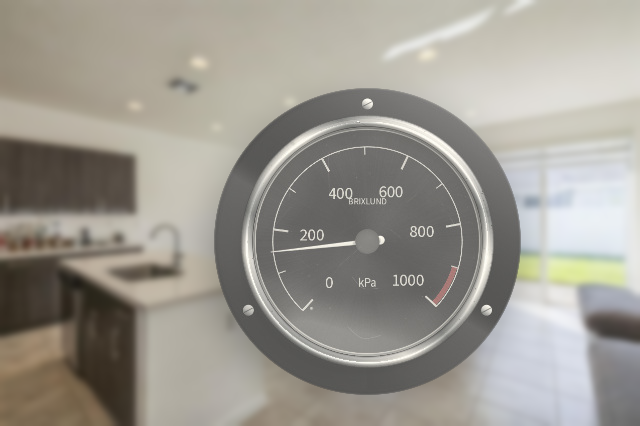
value=150 unit=kPa
